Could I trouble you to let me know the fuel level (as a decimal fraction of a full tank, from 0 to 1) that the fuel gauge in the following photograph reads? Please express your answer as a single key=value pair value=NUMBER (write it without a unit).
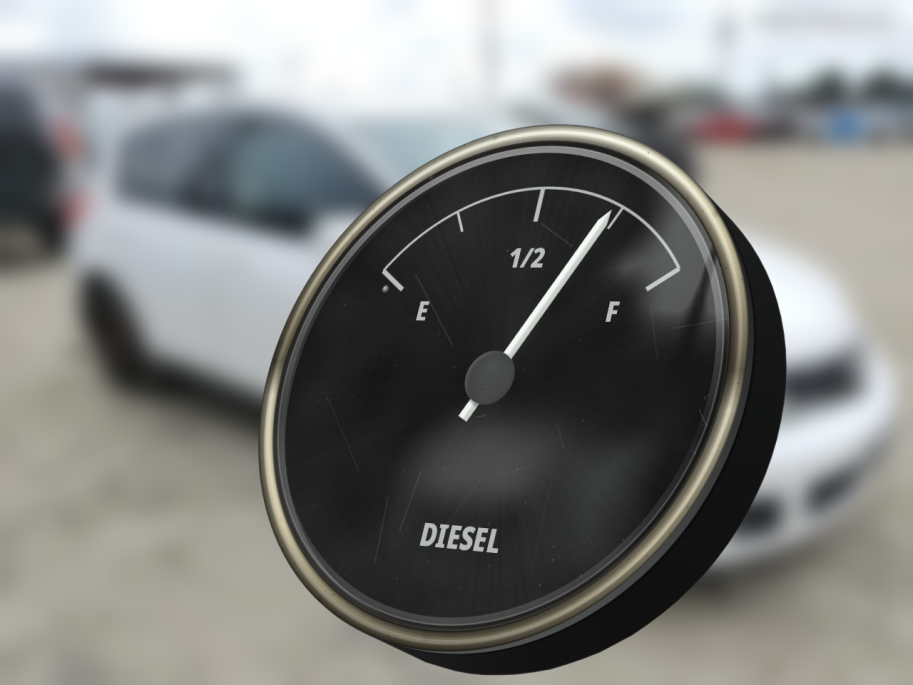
value=0.75
